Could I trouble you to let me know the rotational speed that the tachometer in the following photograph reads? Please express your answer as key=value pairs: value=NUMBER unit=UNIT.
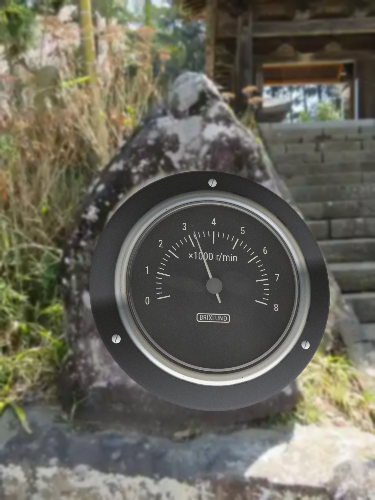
value=3200 unit=rpm
